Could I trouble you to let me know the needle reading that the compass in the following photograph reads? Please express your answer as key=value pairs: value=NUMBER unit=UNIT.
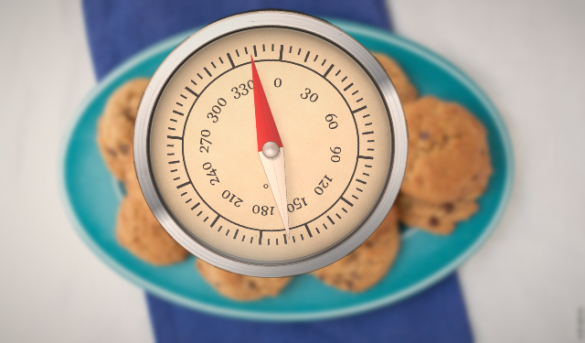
value=342.5 unit=°
